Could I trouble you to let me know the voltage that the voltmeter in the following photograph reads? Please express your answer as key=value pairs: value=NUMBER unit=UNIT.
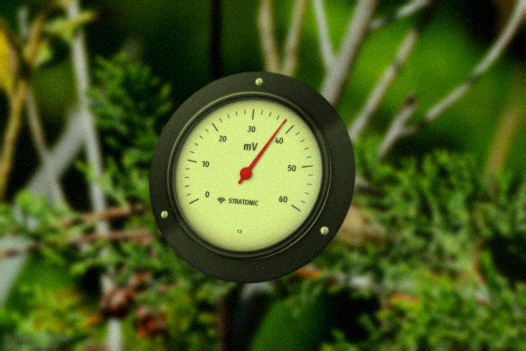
value=38 unit=mV
